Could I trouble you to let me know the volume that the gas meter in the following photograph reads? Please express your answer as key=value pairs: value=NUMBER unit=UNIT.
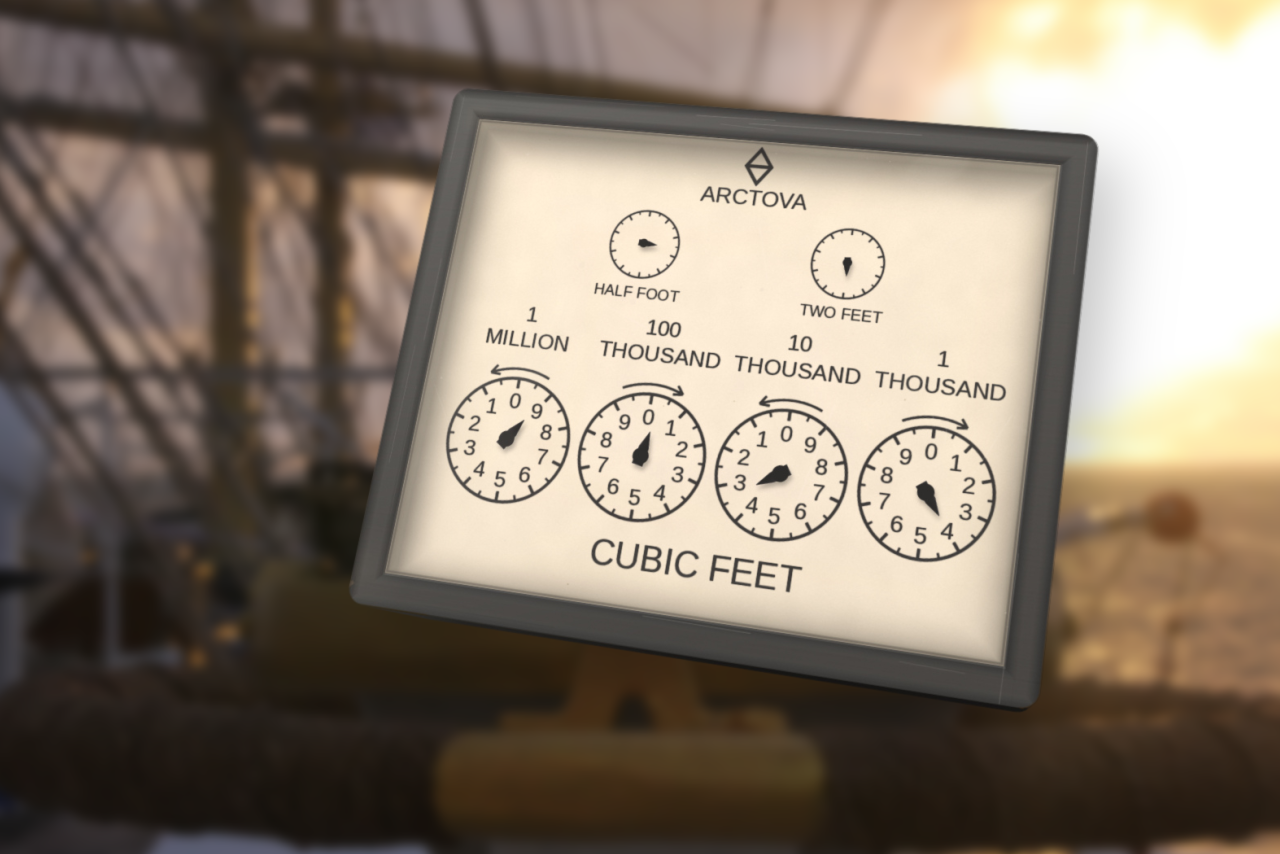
value=903400 unit=ft³
